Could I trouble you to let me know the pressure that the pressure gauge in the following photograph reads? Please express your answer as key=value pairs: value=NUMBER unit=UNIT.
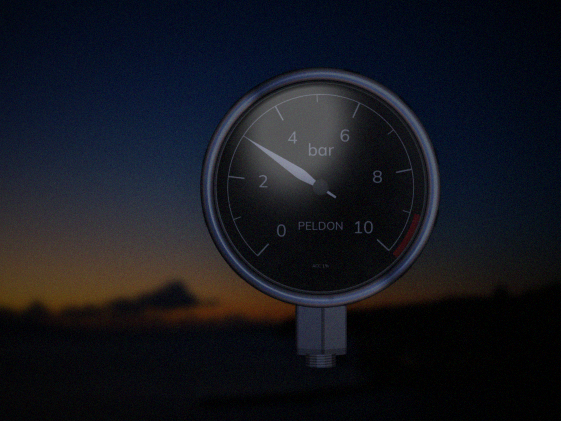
value=3 unit=bar
